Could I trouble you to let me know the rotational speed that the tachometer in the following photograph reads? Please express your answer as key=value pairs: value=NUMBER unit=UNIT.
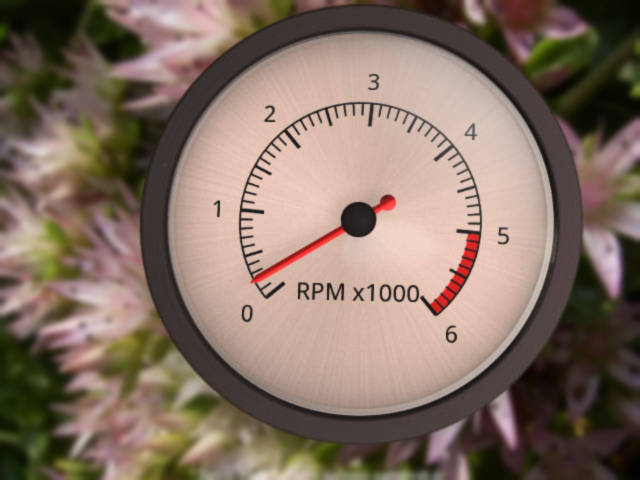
value=200 unit=rpm
